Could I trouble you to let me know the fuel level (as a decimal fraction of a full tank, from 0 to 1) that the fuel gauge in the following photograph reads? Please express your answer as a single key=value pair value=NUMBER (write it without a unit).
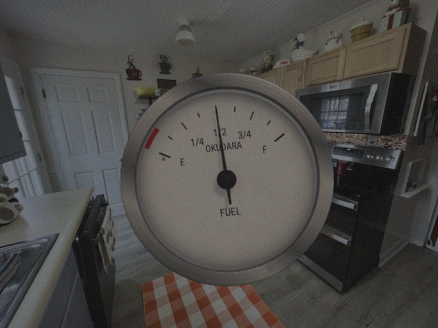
value=0.5
